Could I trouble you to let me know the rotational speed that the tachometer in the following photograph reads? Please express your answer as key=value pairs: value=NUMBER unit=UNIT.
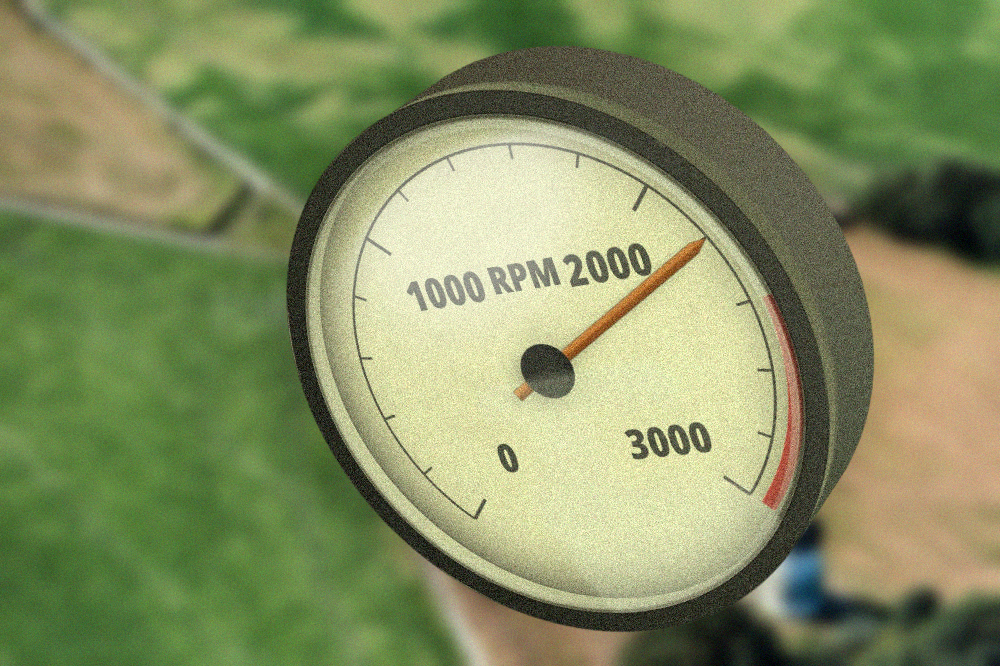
value=2200 unit=rpm
